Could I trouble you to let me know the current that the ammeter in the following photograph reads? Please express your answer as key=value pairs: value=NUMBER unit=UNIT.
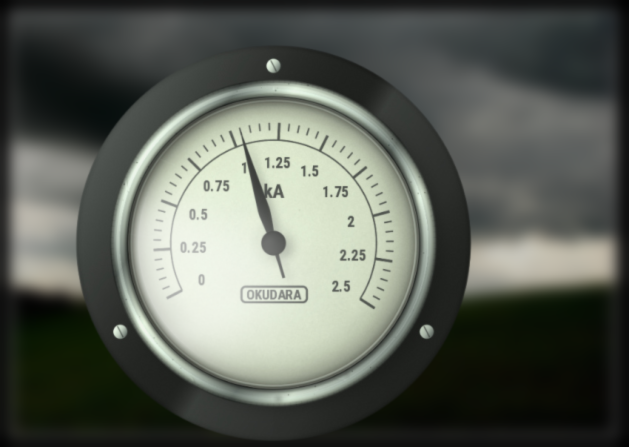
value=1.05 unit=kA
